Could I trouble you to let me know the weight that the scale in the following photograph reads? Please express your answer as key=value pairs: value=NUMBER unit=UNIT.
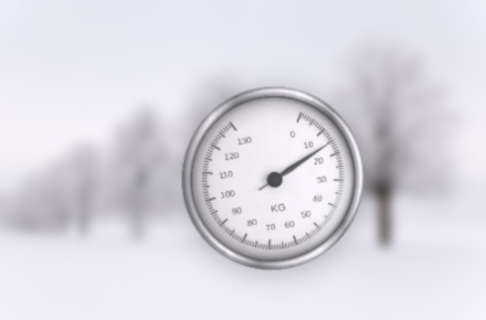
value=15 unit=kg
